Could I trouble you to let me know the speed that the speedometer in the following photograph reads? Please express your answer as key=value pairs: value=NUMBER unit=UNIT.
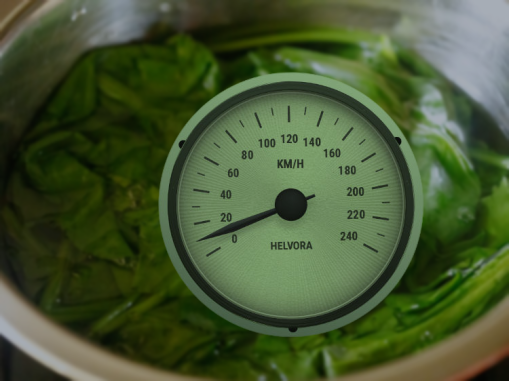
value=10 unit=km/h
